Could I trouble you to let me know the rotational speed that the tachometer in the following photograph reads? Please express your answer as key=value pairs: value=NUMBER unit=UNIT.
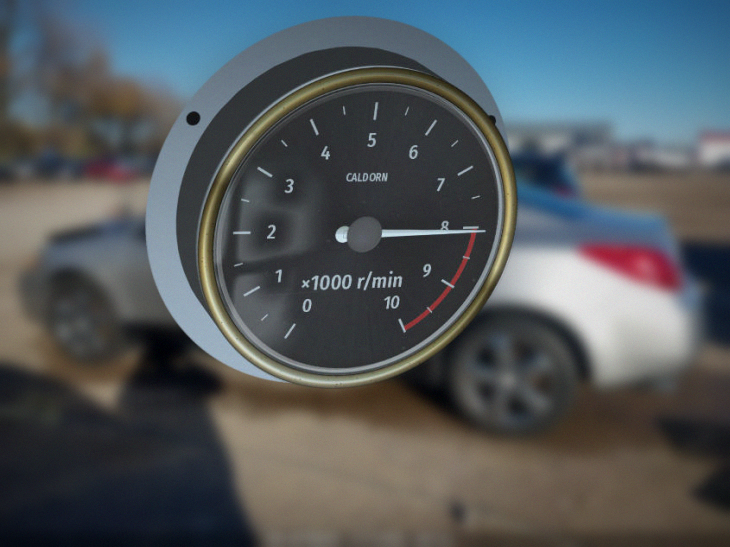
value=8000 unit=rpm
